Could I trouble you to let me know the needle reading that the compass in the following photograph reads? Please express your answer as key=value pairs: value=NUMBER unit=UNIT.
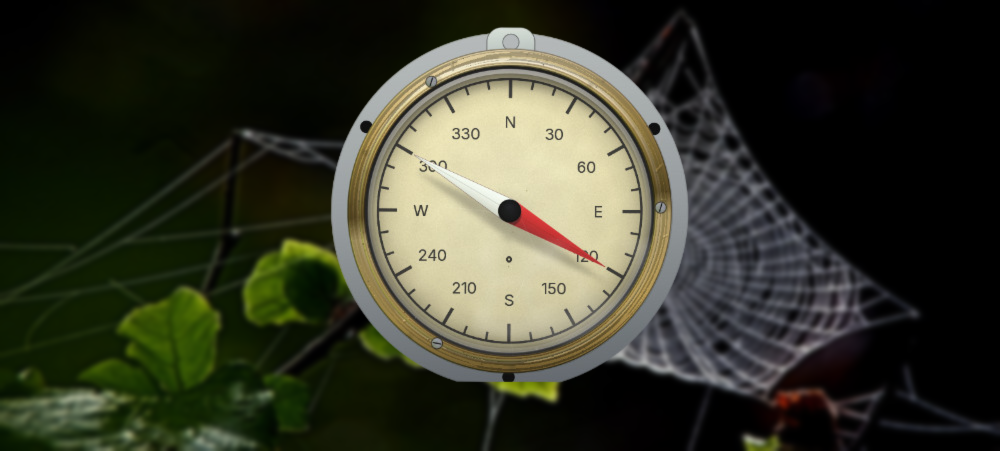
value=120 unit=°
